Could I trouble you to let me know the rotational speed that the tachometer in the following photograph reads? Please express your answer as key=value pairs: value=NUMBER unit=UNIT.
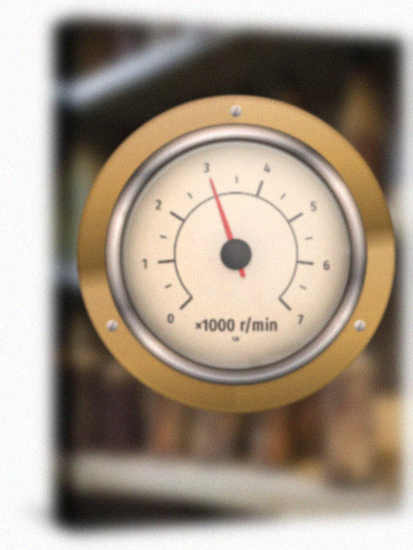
value=3000 unit=rpm
